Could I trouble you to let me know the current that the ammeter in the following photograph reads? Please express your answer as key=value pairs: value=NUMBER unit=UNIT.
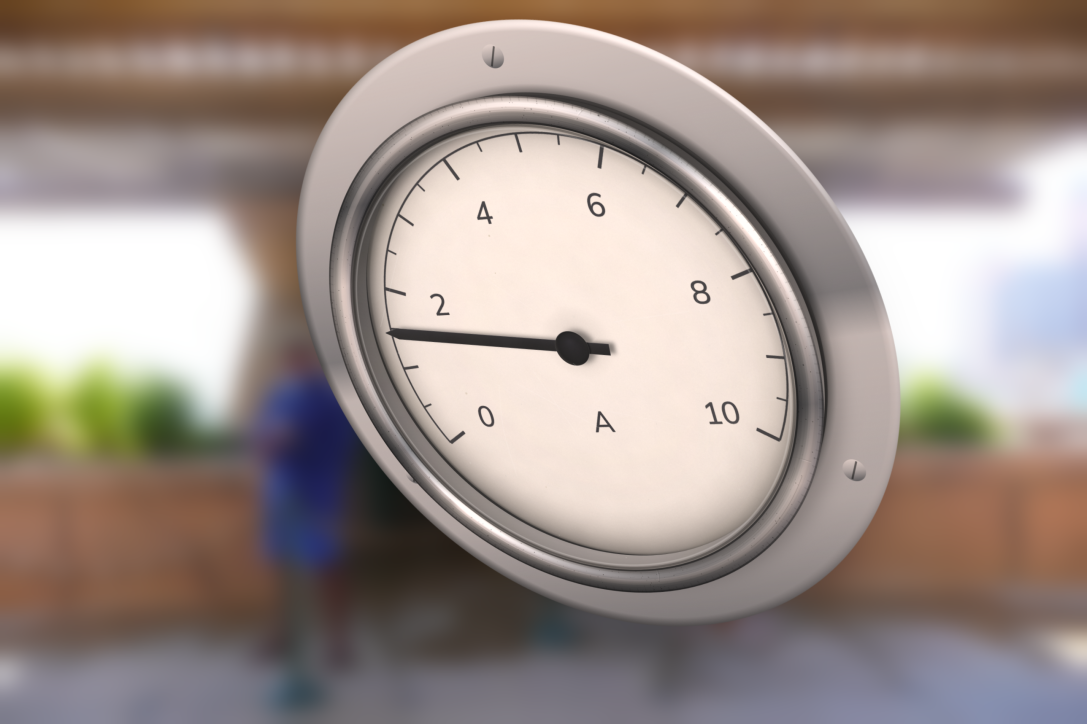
value=1.5 unit=A
